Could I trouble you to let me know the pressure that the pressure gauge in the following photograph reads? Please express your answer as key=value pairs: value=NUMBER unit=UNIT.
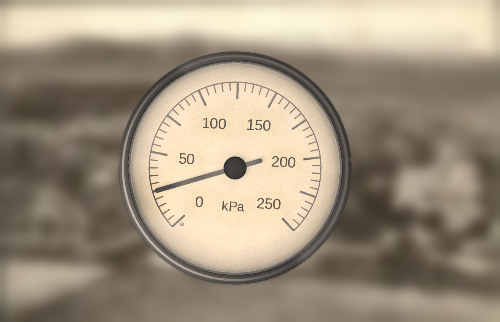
value=25 unit=kPa
